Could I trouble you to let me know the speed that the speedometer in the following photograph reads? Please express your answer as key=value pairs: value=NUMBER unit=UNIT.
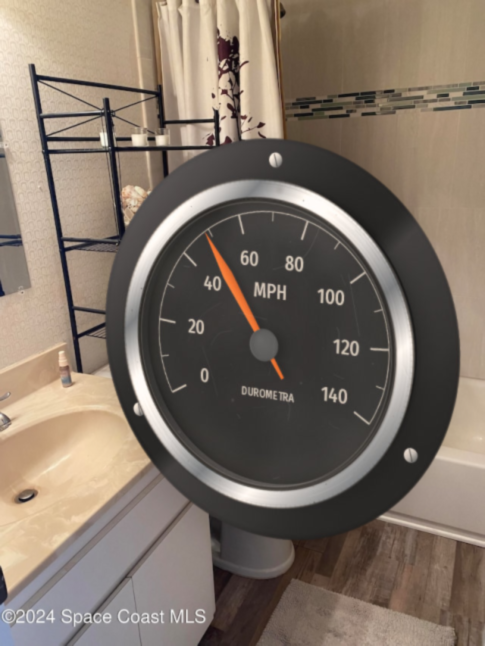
value=50 unit=mph
